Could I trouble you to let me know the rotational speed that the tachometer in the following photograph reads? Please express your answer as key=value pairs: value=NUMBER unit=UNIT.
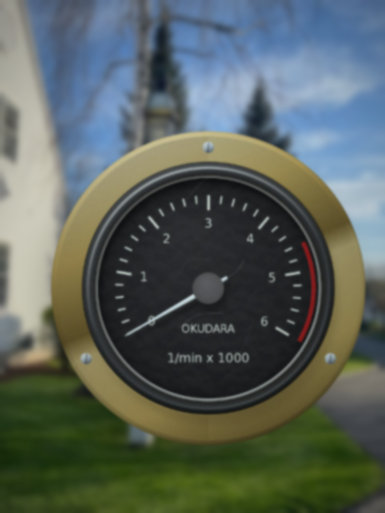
value=0 unit=rpm
